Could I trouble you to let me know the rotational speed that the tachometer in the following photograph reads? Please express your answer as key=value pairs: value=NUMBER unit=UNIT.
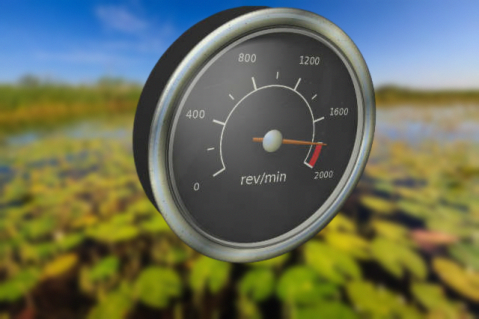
value=1800 unit=rpm
